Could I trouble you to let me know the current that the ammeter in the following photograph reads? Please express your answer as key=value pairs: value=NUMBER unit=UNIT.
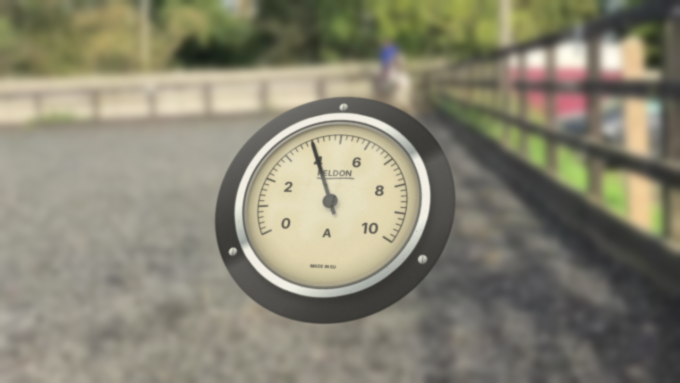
value=4 unit=A
